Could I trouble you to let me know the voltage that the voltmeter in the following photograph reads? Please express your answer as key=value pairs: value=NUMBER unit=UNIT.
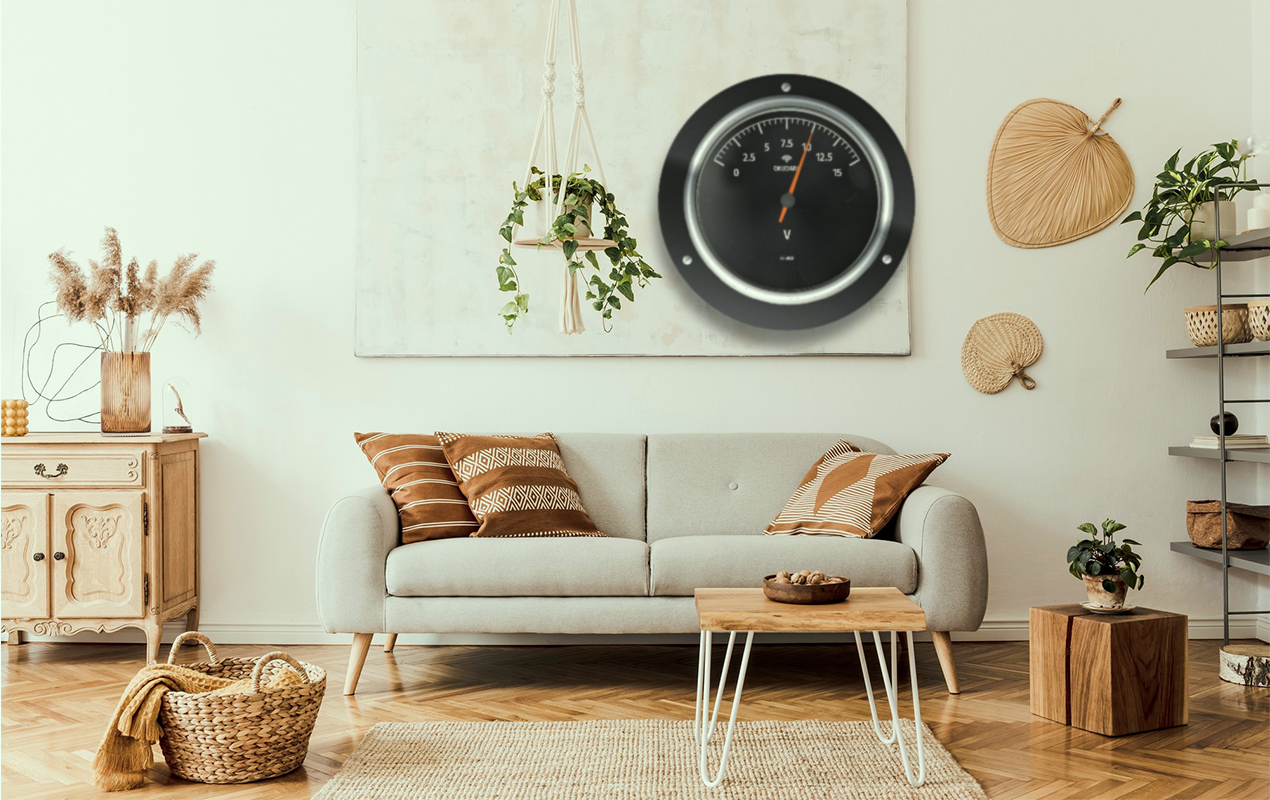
value=10 unit=V
